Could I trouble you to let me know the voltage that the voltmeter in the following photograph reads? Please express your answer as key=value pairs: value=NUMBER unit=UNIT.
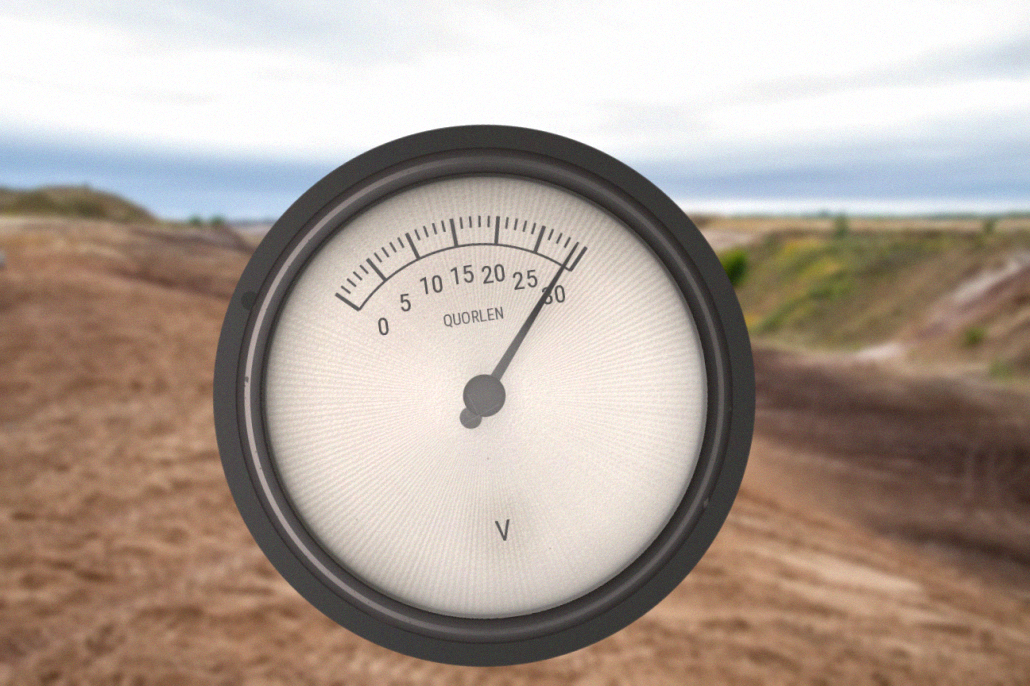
value=29 unit=V
